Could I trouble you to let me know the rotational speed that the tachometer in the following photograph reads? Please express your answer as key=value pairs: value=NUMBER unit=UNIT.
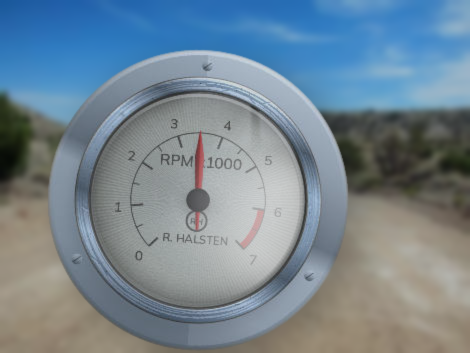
value=3500 unit=rpm
